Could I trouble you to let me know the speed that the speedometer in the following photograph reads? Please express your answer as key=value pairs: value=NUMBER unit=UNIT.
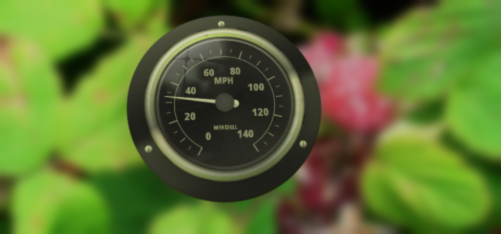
value=32.5 unit=mph
